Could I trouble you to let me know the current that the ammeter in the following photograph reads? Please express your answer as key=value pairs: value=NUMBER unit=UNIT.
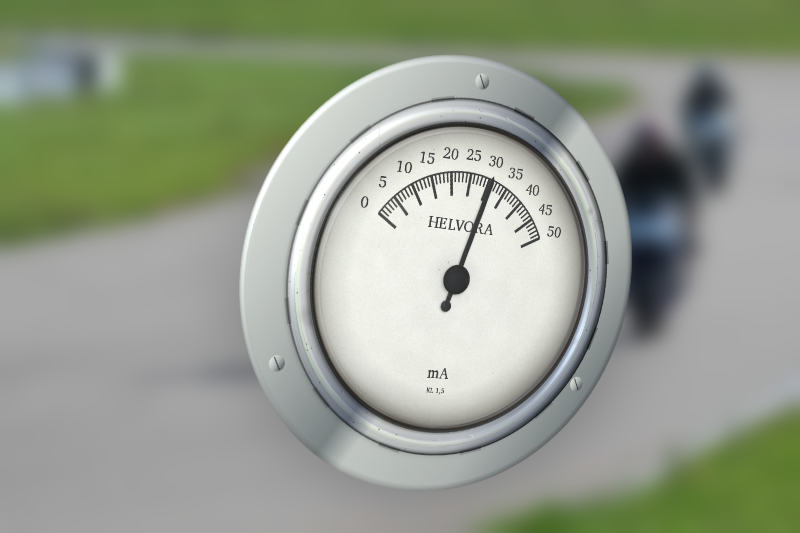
value=30 unit=mA
